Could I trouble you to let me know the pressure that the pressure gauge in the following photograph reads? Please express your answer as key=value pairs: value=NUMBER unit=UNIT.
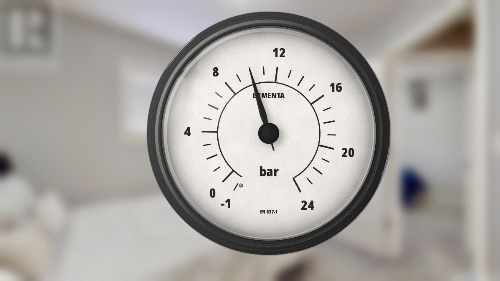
value=10 unit=bar
